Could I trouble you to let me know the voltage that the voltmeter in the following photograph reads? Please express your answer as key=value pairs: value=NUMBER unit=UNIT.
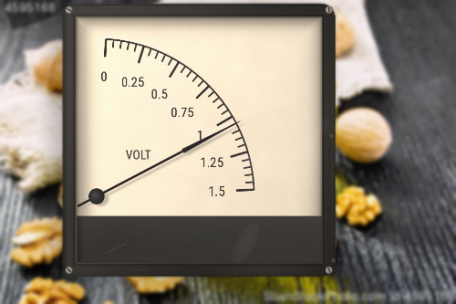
value=1.05 unit=V
